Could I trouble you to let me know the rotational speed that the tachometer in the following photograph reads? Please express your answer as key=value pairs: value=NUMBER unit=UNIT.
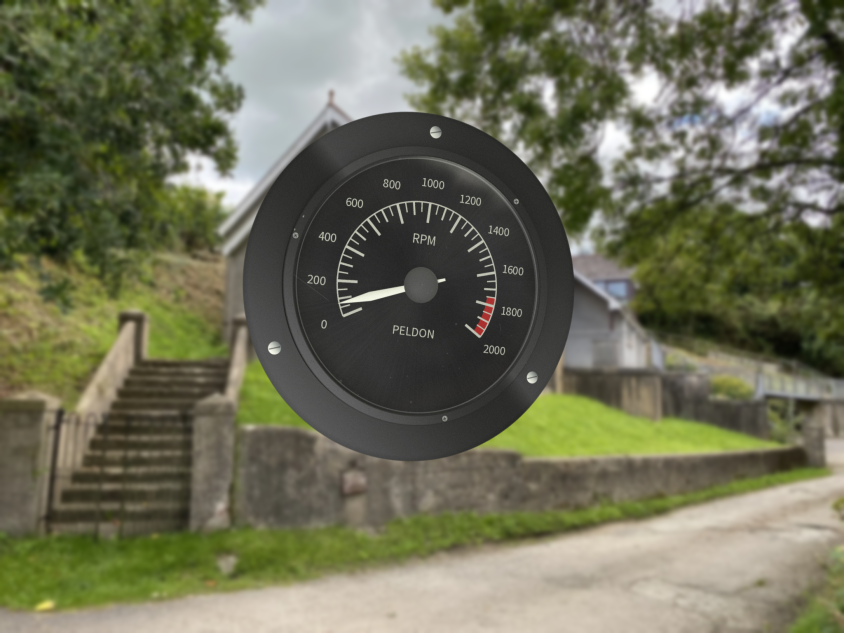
value=75 unit=rpm
